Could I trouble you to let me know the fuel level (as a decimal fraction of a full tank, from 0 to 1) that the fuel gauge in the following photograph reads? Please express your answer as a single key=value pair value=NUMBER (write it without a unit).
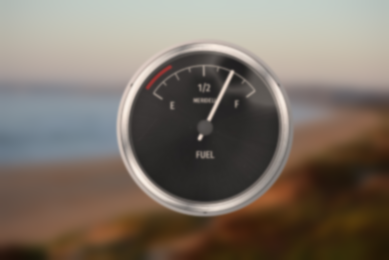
value=0.75
